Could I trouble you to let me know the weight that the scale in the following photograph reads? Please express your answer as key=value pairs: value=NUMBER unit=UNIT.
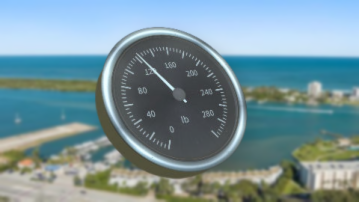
value=120 unit=lb
